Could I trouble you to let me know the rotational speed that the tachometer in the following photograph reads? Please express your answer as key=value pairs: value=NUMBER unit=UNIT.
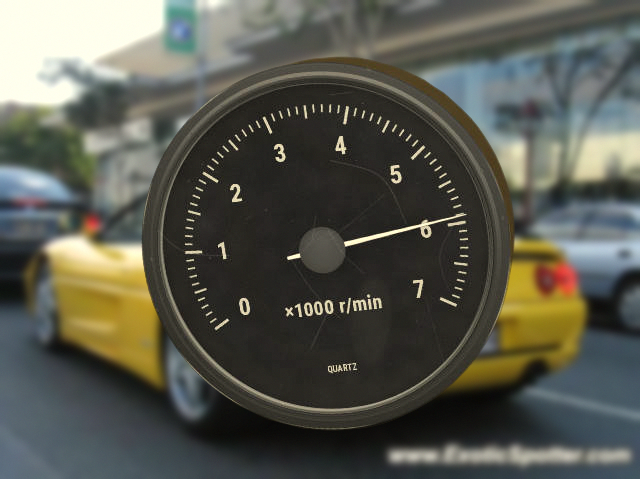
value=5900 unit=rpm
